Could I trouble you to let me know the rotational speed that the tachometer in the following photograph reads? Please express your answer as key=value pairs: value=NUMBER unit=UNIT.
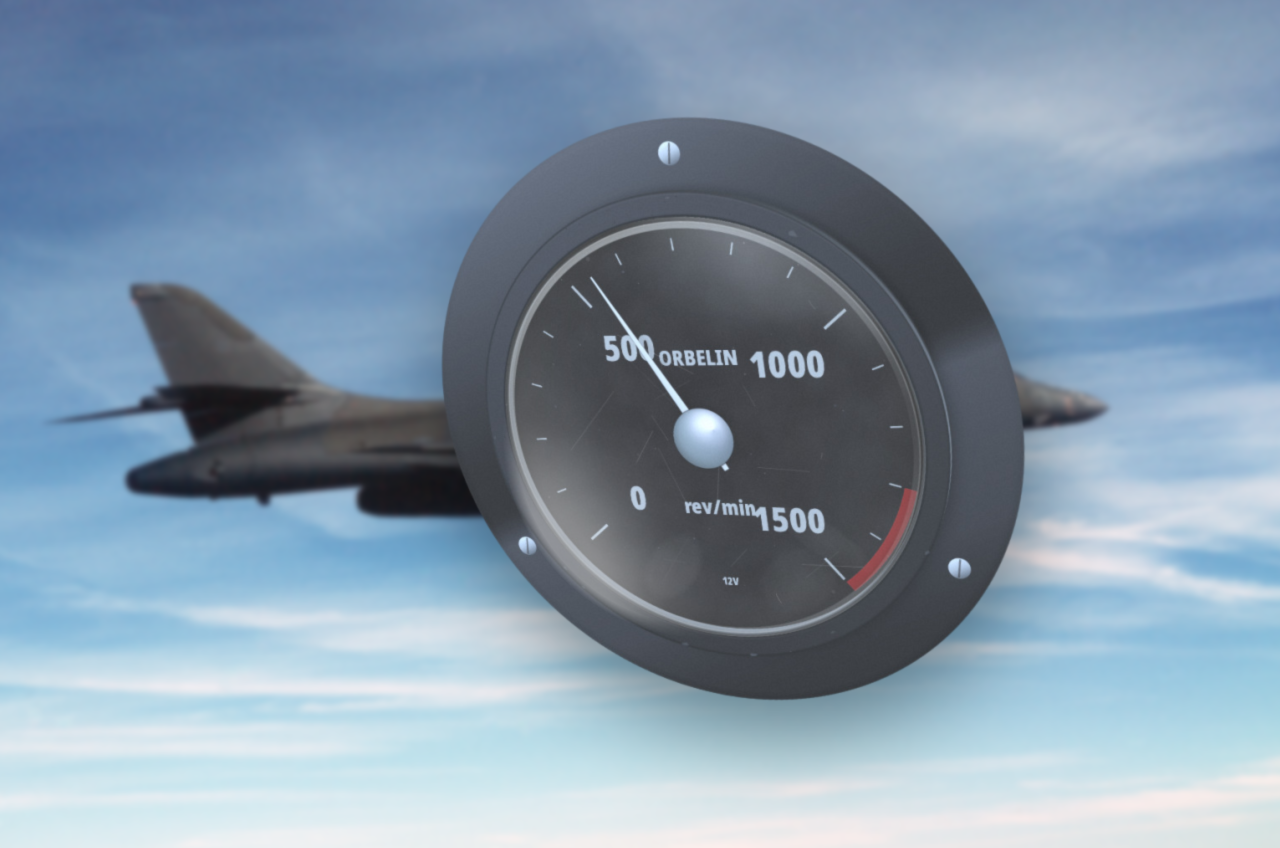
value=550 unit=rpm
